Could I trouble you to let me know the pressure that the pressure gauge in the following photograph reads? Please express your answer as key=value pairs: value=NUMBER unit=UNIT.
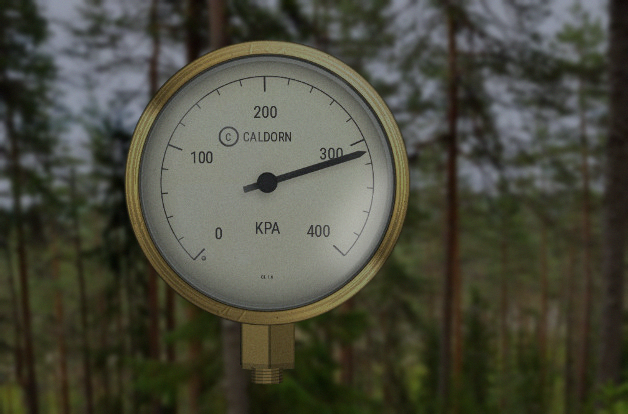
value=310 unit=kPa
